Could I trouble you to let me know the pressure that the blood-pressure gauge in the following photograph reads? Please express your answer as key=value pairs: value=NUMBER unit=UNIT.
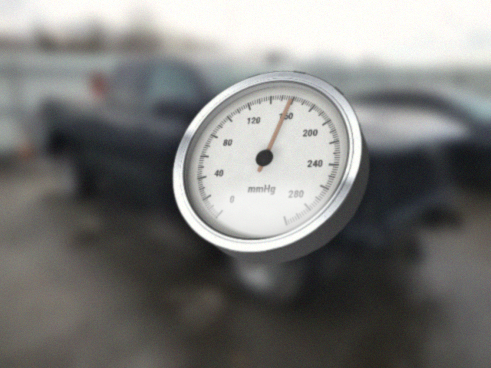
value=160 unit=mmHg
